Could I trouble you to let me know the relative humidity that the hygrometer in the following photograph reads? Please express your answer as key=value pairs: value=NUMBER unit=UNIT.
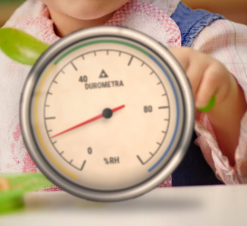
value=14 unit=%
